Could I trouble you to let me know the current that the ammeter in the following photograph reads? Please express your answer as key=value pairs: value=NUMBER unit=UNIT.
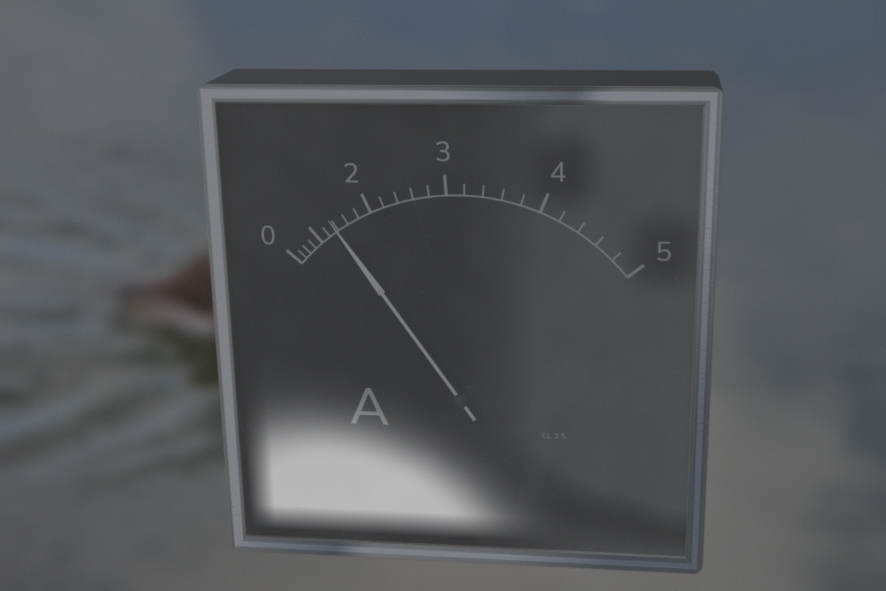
value=1.4 unit=A
